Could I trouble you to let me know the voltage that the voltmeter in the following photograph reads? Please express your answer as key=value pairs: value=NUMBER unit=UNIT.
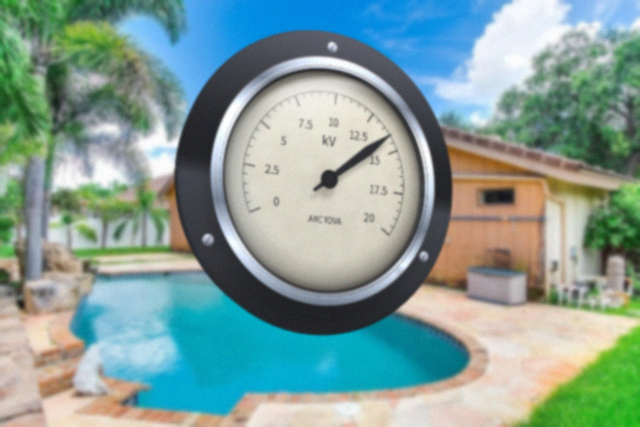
value=14 unit=kV
